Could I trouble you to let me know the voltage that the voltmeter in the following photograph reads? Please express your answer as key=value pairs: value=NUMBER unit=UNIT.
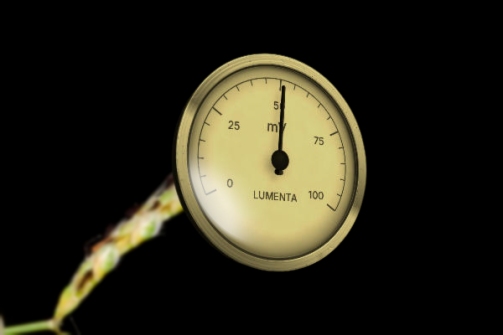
value=50 unit=mV
